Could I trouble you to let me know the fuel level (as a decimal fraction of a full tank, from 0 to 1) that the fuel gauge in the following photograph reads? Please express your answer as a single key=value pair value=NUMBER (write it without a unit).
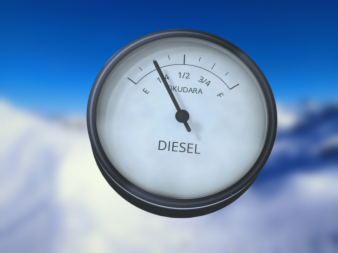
value=0.25
